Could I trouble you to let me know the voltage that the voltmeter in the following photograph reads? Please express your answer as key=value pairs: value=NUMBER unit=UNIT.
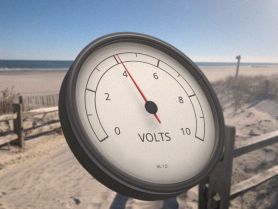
value=4 unit=V
